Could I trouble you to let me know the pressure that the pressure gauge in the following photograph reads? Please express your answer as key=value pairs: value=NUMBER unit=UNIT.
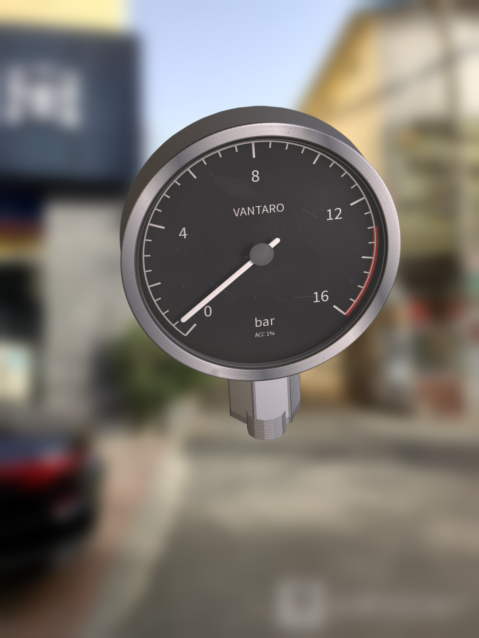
value=0.5 unit=bar
